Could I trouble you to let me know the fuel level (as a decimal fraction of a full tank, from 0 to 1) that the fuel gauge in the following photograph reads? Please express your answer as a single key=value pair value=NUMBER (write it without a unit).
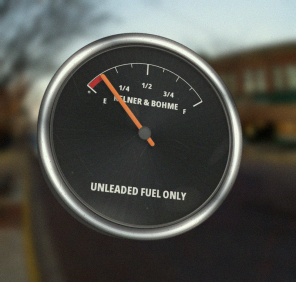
value=0.125
